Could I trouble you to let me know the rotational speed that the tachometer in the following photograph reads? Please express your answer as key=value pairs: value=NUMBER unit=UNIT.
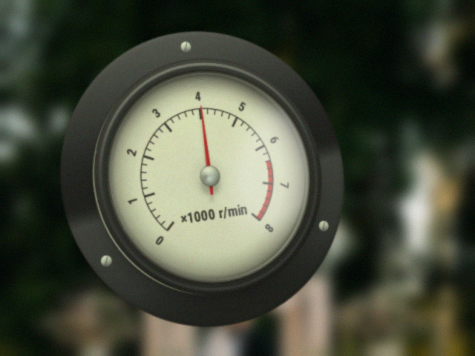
value=4000 unit=rpm
